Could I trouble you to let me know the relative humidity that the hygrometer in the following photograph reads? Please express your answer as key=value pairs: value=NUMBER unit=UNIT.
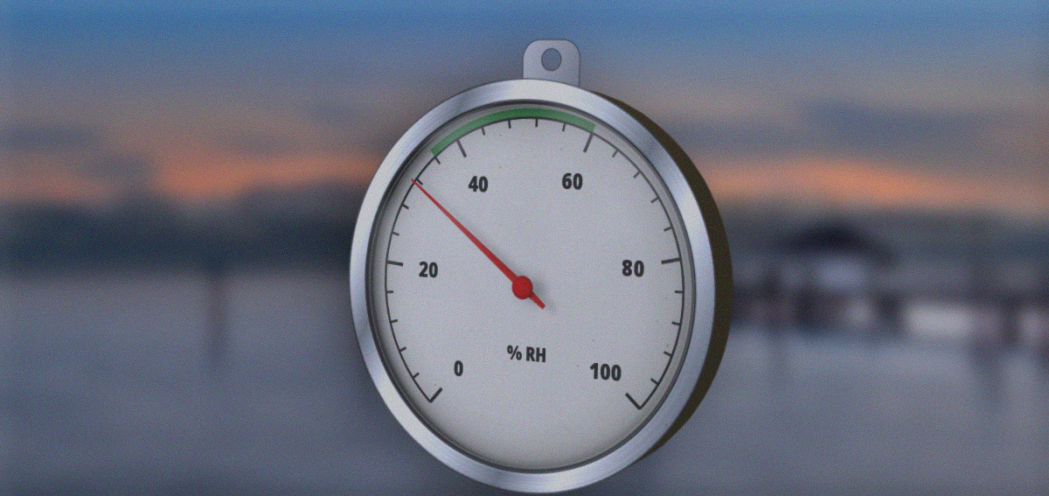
value=32 unit=%
